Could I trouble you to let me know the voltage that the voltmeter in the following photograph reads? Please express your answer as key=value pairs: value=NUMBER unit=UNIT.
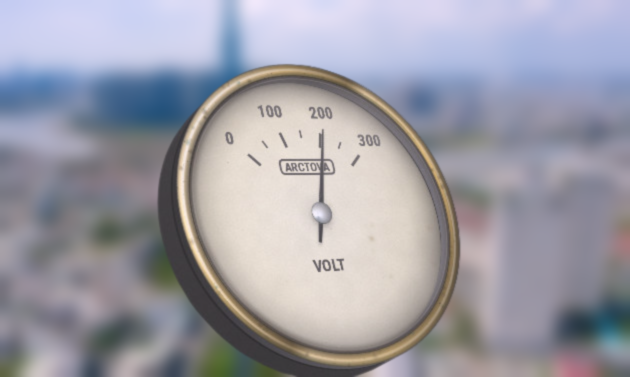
value=200 unit=V
